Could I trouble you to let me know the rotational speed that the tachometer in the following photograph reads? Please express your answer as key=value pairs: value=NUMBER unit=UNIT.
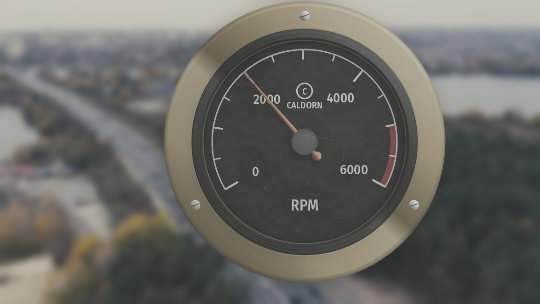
value=2000 unit=rpm
